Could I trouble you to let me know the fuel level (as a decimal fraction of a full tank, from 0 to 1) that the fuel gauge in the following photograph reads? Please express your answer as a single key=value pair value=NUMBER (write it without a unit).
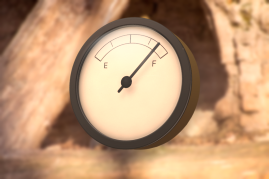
value=0.875
